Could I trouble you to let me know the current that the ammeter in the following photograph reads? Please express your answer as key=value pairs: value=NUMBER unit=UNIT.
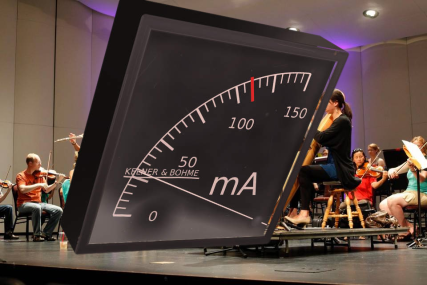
value=30 unit=mA
